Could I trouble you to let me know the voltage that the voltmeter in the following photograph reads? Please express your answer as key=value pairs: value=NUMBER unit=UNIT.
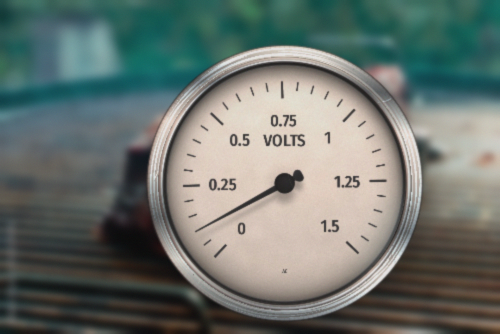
value=0.1 unit=V
